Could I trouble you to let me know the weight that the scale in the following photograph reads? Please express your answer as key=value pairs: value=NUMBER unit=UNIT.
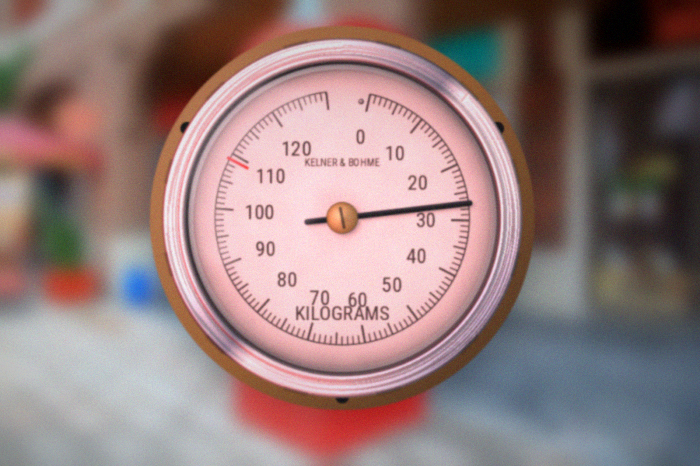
value=27 unit=kg
